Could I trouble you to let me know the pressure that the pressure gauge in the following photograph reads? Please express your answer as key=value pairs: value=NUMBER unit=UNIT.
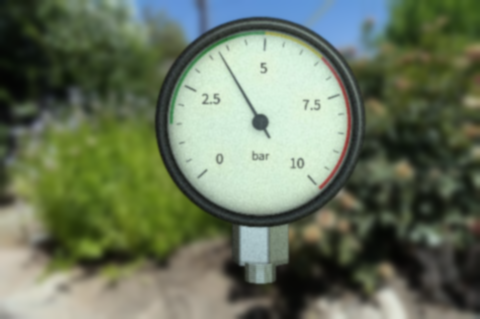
value=3.75 unit=bar
